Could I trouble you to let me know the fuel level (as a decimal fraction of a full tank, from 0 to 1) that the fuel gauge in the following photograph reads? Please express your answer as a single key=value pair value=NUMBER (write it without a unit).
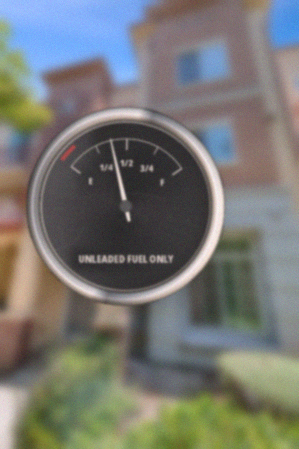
value=0.375
